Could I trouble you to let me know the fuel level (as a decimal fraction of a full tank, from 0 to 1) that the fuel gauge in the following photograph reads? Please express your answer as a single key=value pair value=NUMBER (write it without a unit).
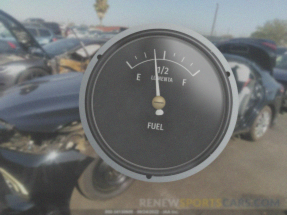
value=0.375
